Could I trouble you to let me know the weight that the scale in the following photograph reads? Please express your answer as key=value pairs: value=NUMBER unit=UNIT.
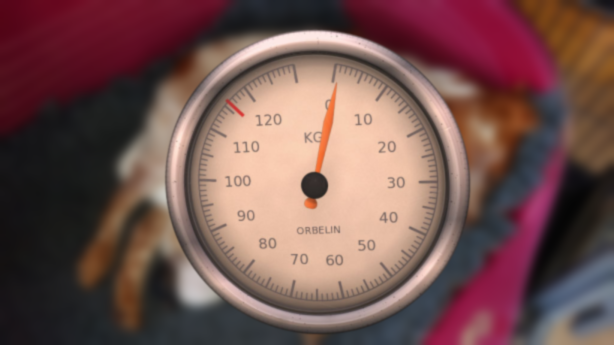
value=1 unit=kg
